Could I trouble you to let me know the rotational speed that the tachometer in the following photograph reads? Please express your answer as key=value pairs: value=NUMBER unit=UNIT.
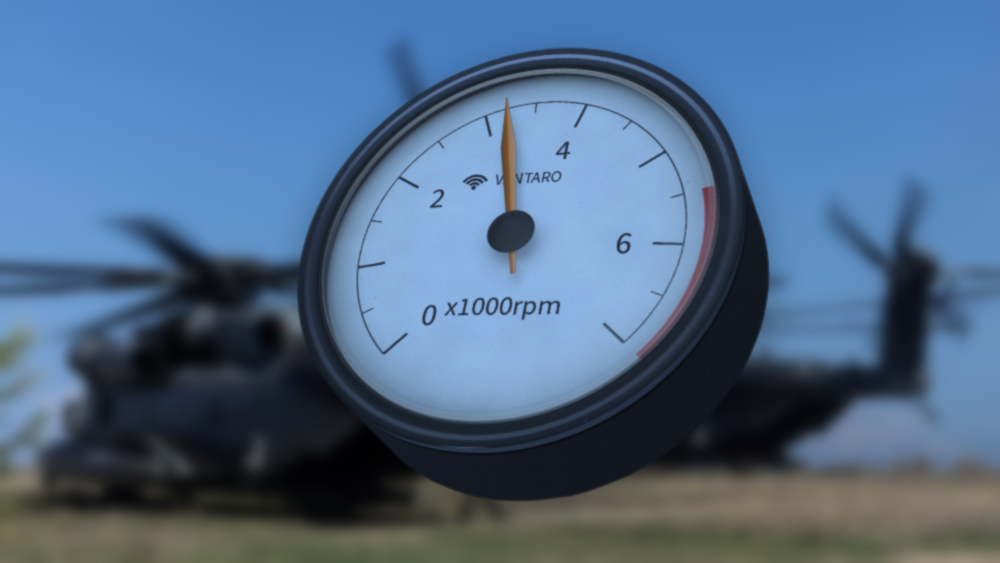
value=3250 unit=rpm
